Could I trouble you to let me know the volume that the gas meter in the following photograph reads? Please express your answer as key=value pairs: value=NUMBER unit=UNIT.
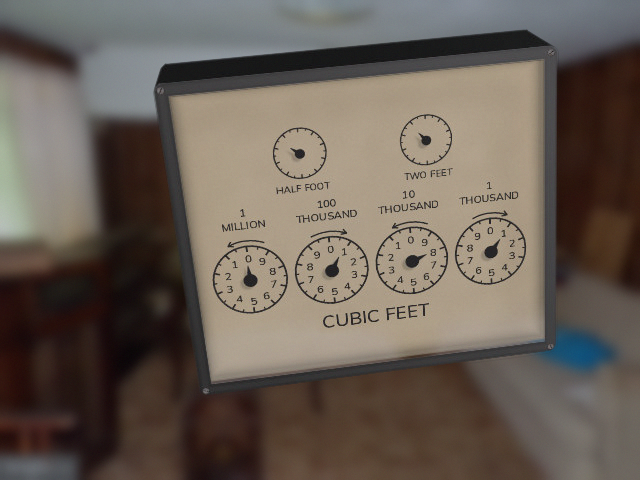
value=8100 unit=ft³
